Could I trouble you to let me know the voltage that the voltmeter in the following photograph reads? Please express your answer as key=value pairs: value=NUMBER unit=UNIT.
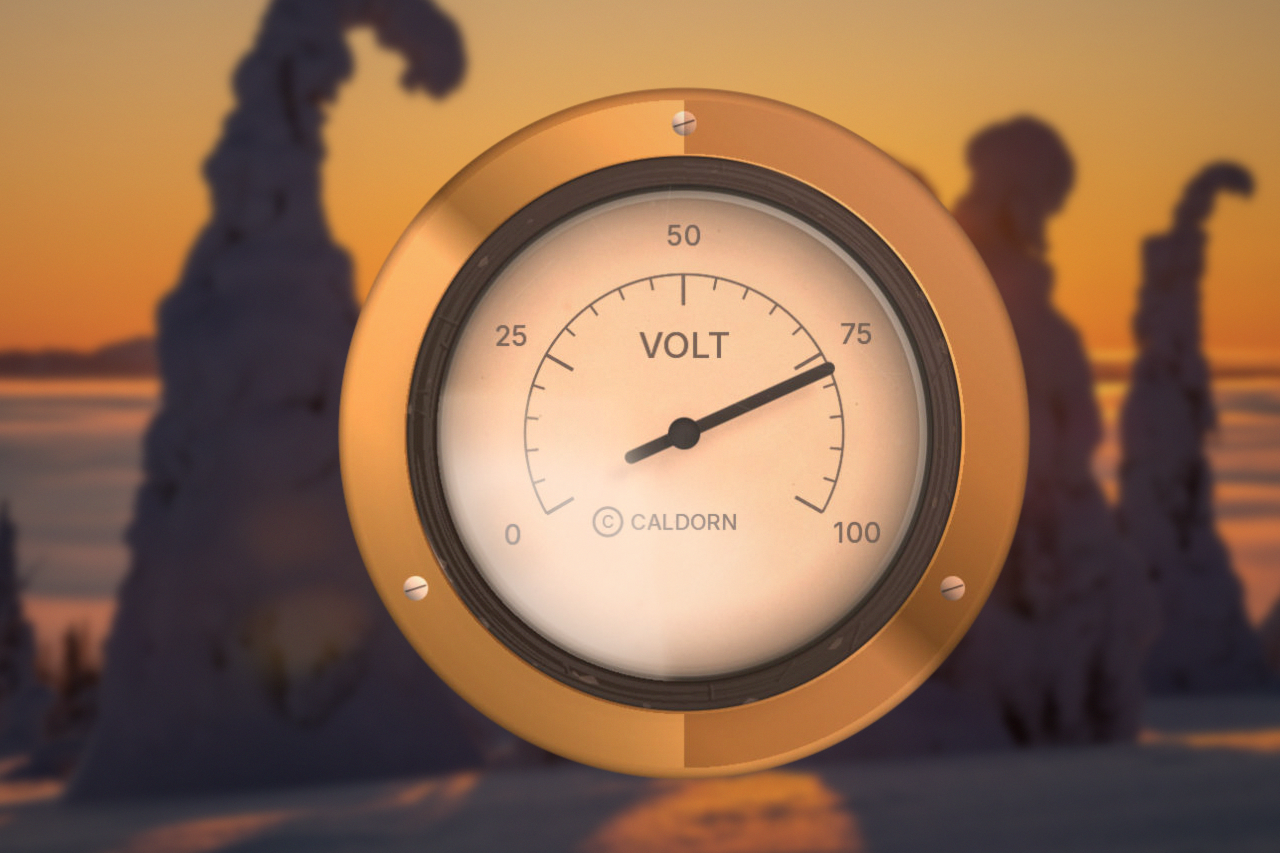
value=77.5 unit=V
